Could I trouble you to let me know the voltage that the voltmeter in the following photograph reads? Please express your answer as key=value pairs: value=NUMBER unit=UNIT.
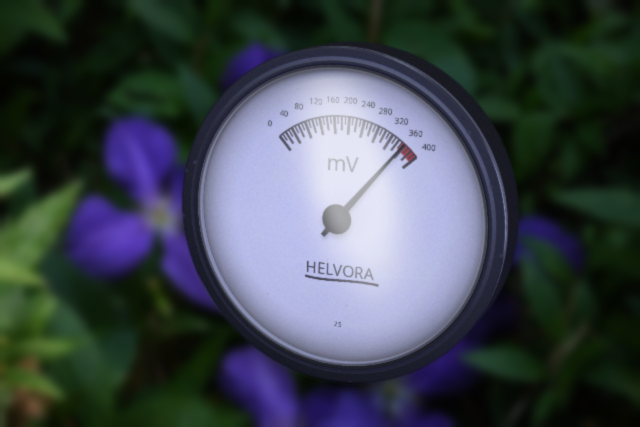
value=360 unit=mV
